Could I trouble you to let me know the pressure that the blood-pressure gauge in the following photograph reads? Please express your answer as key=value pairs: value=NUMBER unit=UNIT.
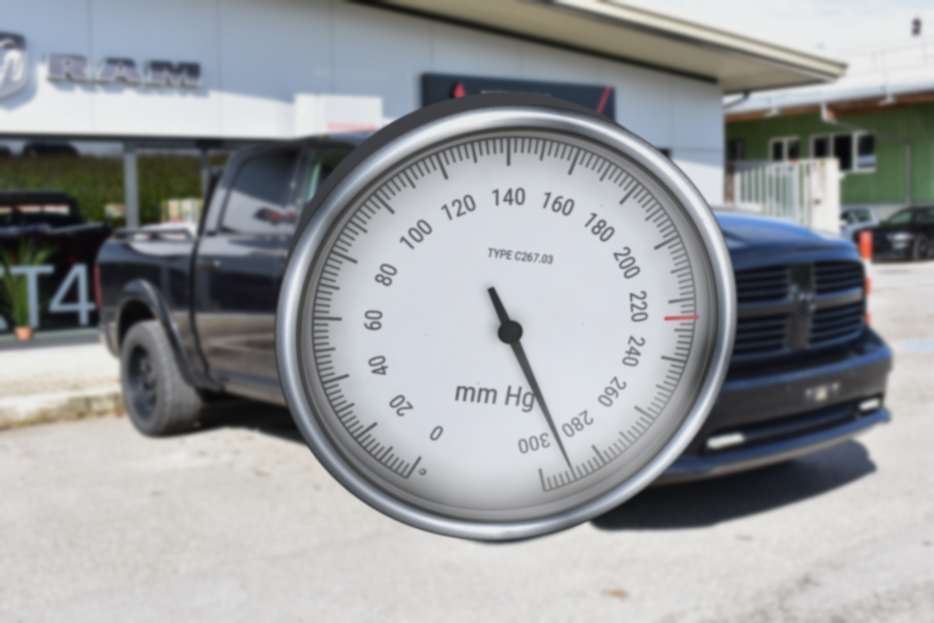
value=290 unit=mmHg
